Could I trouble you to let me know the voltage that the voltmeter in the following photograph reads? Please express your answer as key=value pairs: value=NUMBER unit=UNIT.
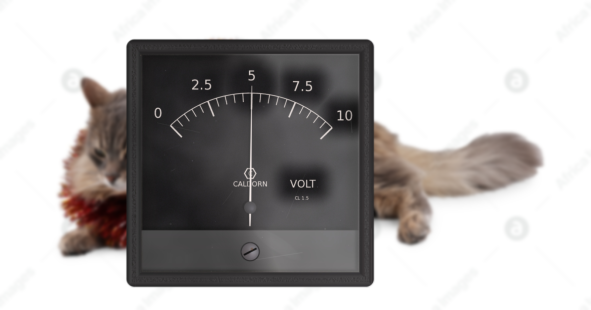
value=5 unit=V
